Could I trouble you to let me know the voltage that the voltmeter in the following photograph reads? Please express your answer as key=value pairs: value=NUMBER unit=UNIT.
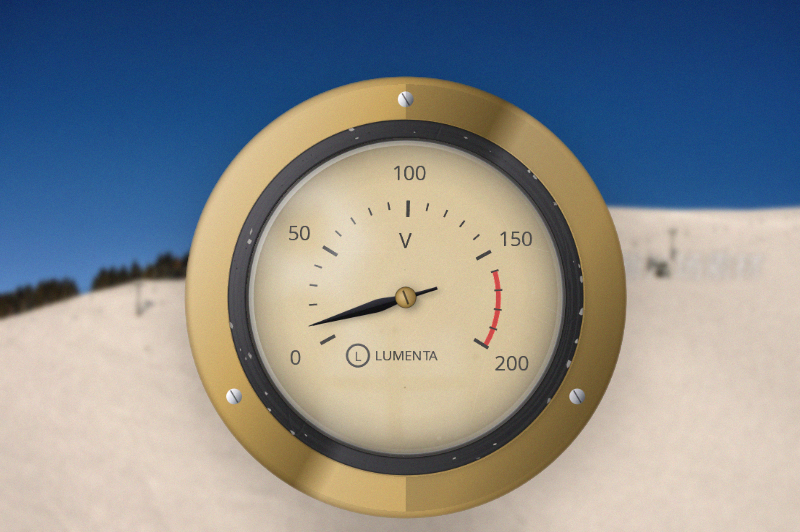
value=10 unit=V
